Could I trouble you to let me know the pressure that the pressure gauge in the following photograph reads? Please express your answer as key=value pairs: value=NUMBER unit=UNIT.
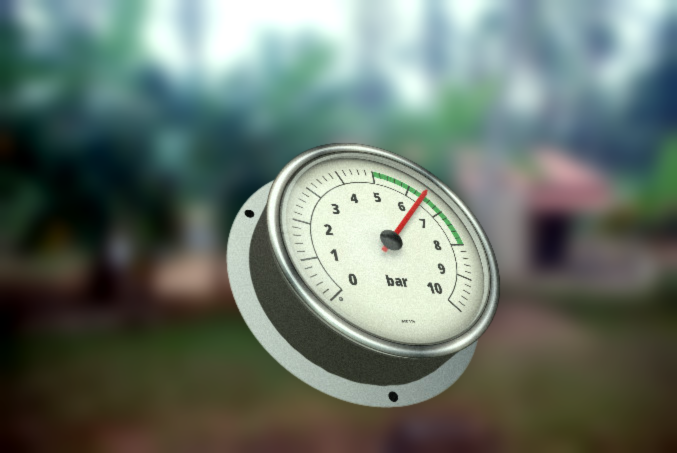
value=6.4 unit=bar
